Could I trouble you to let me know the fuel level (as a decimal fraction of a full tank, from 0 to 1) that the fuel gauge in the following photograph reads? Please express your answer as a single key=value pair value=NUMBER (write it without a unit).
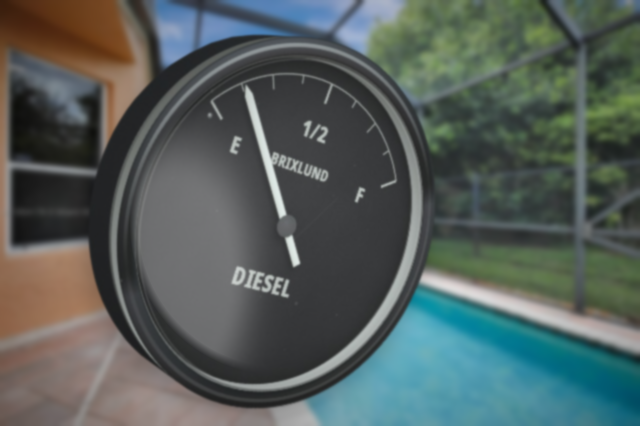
value=0.125
